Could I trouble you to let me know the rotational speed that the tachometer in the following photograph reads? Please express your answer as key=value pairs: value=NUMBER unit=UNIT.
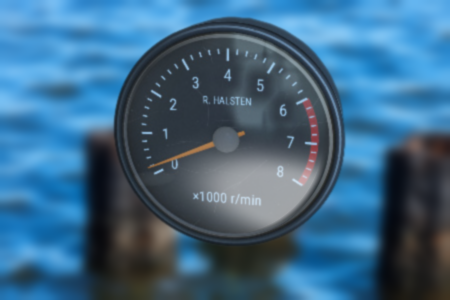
value=200 unit=rpm
